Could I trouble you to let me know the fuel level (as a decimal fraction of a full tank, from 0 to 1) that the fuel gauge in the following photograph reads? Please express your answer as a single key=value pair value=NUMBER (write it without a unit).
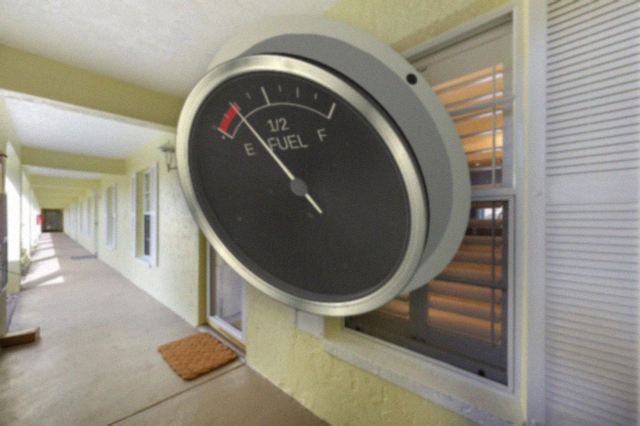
value=0.25
